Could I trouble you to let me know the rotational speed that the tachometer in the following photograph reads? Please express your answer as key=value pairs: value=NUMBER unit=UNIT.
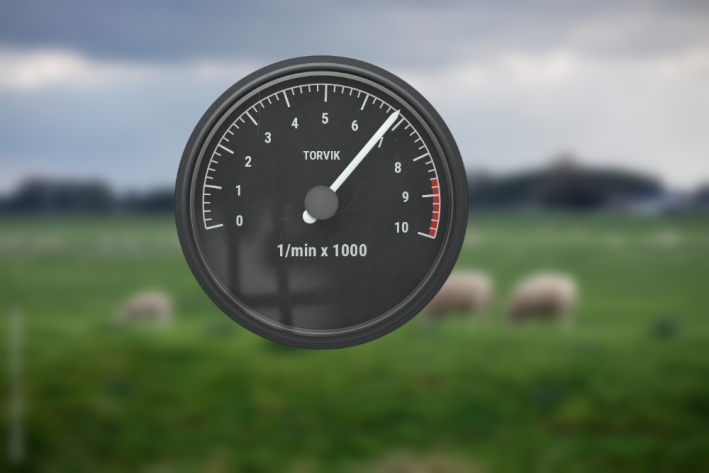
value=6800 unit=rpm
